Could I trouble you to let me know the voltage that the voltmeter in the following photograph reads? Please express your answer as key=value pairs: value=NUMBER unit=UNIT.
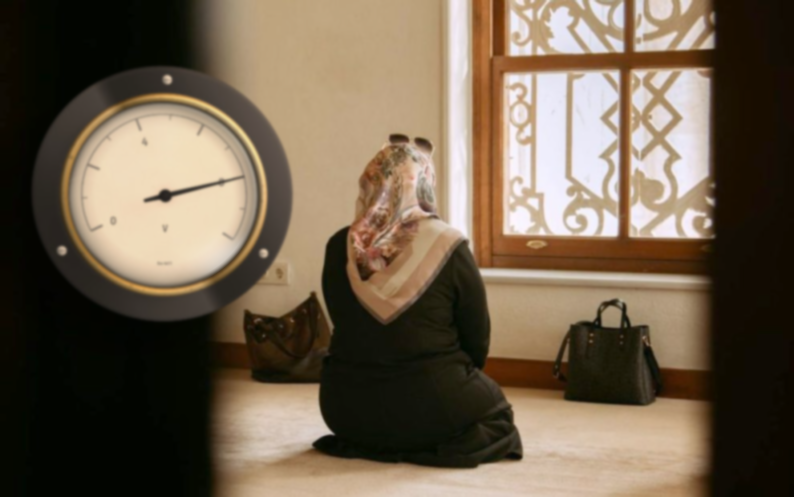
value=8 unit=V
